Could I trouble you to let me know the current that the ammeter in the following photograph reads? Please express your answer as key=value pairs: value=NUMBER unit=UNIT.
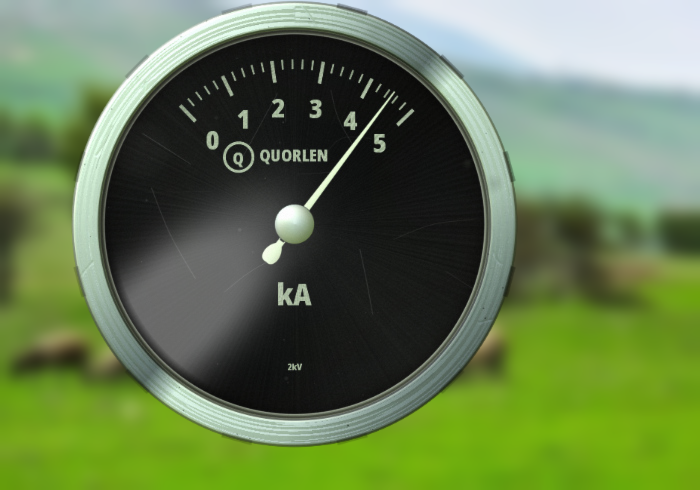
value=4.5 unit=kA
